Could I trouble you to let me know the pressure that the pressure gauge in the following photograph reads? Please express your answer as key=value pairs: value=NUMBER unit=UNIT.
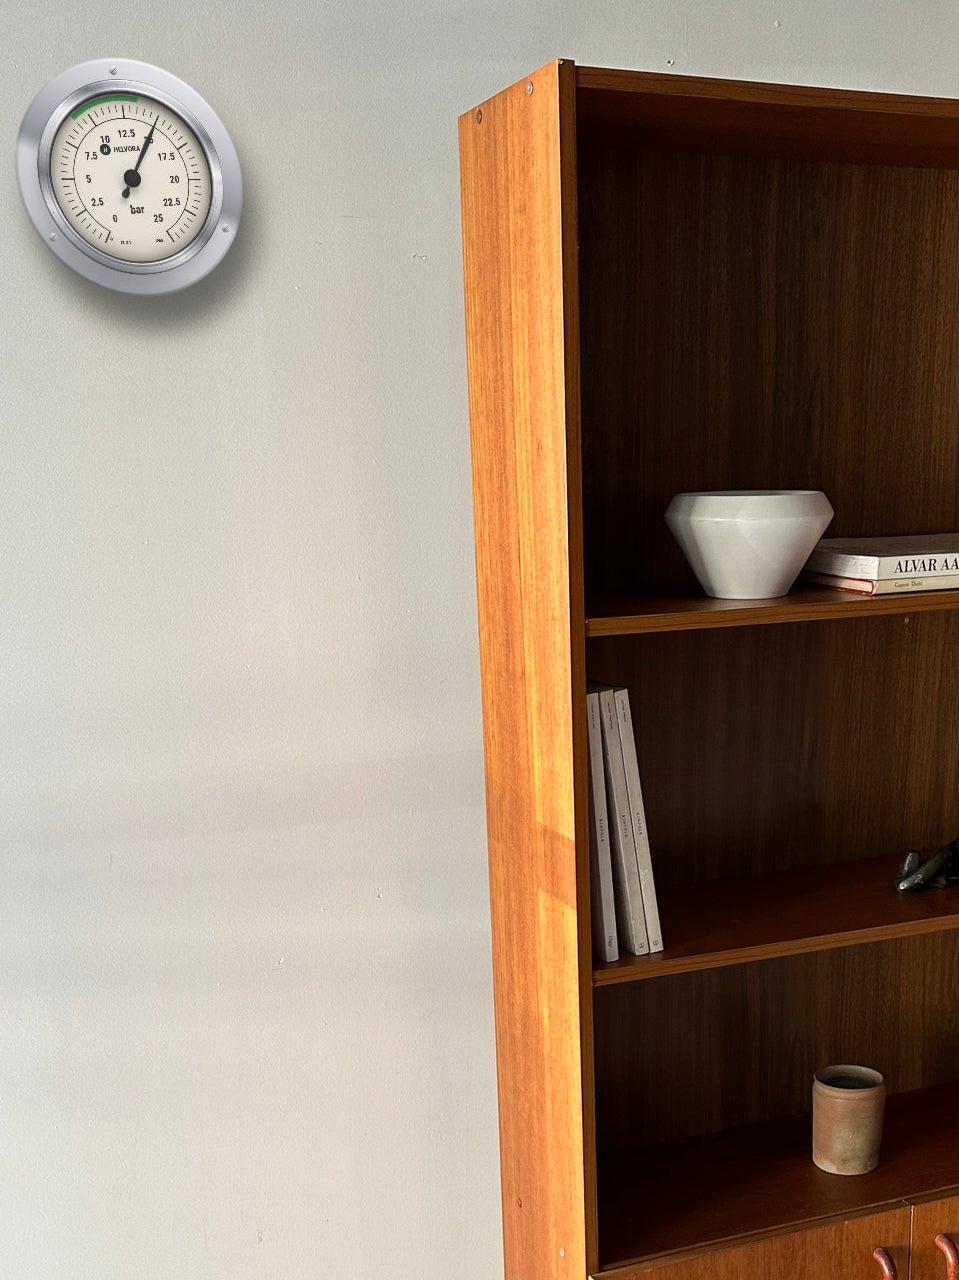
value=15 unit=bar
